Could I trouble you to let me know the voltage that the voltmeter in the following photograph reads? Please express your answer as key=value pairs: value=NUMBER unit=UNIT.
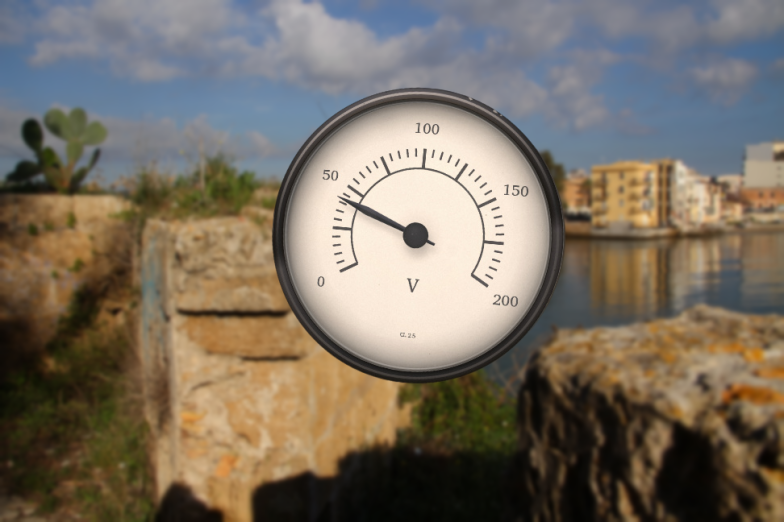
value=42.5 unit=V
